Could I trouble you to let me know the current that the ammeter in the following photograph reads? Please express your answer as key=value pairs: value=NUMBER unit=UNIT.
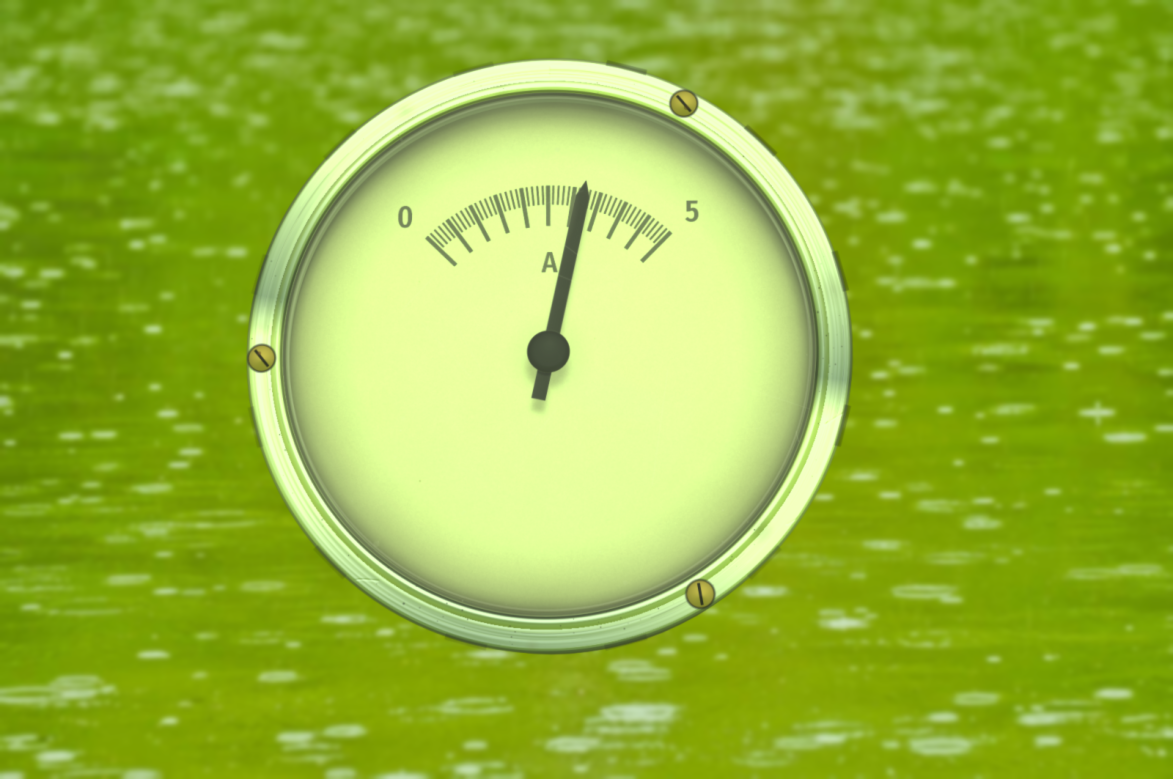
value=3.2 unit=A
